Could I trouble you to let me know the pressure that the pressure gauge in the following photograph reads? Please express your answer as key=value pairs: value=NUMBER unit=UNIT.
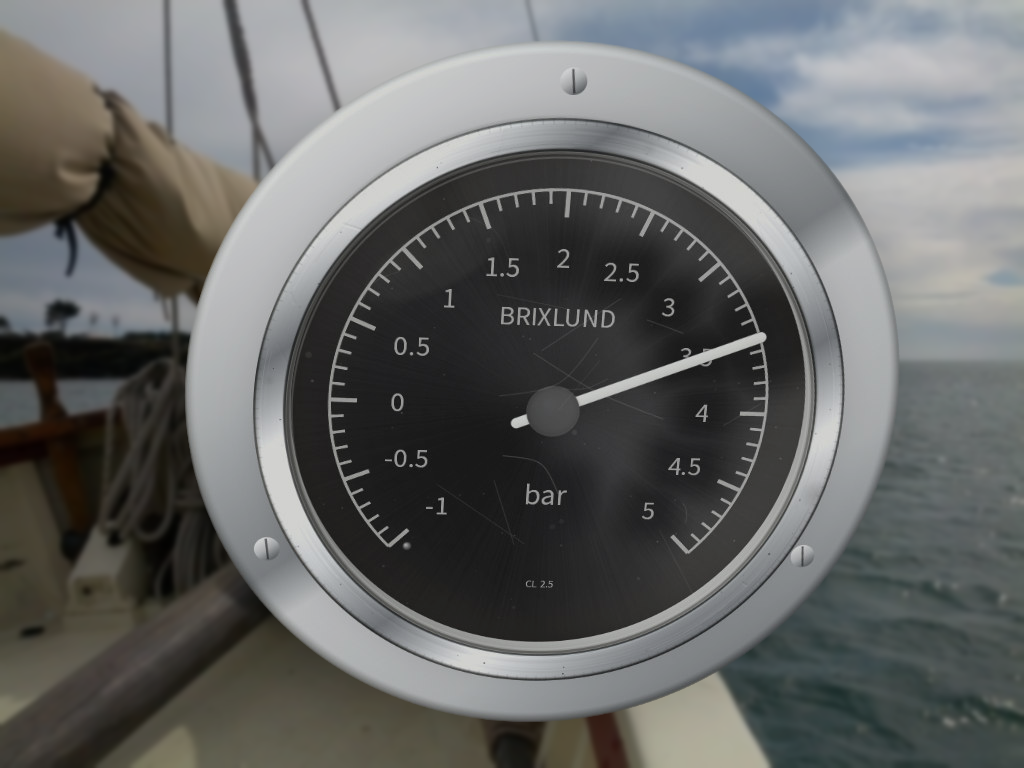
value=3.5 unit=bar
